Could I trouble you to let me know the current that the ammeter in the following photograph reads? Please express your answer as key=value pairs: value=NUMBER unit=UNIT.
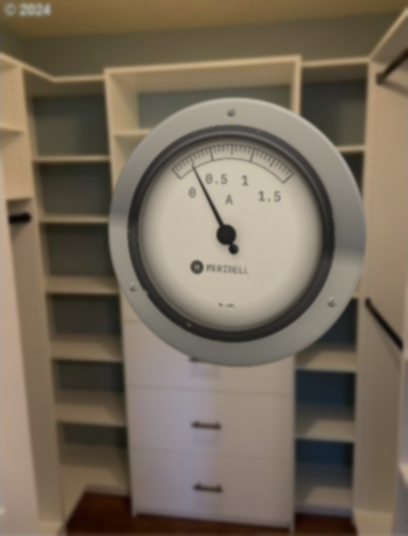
value=0.25 unit=A
